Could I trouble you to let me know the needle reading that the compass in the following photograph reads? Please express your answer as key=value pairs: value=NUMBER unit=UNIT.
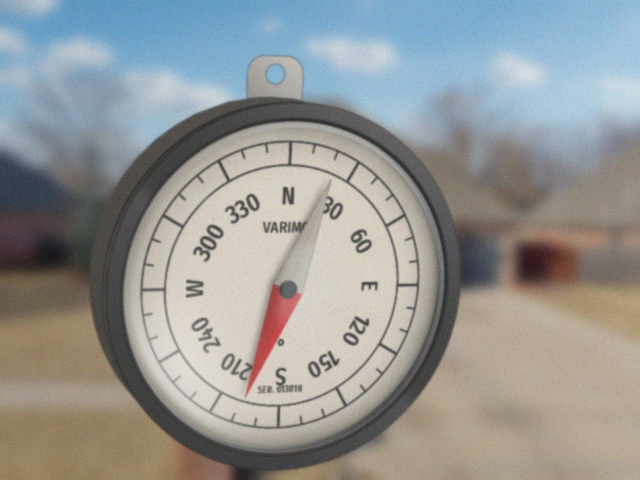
value=200 unit=°
